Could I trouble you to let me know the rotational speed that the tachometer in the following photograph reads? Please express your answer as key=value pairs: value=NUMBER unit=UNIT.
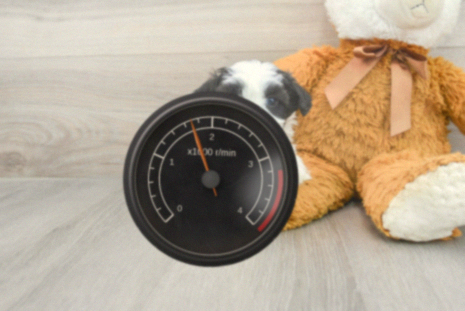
value=1700 unit=rpm
